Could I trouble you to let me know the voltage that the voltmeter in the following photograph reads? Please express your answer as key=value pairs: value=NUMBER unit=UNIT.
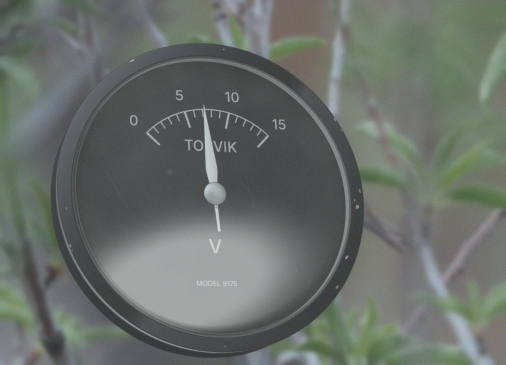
value=7 unit=V
